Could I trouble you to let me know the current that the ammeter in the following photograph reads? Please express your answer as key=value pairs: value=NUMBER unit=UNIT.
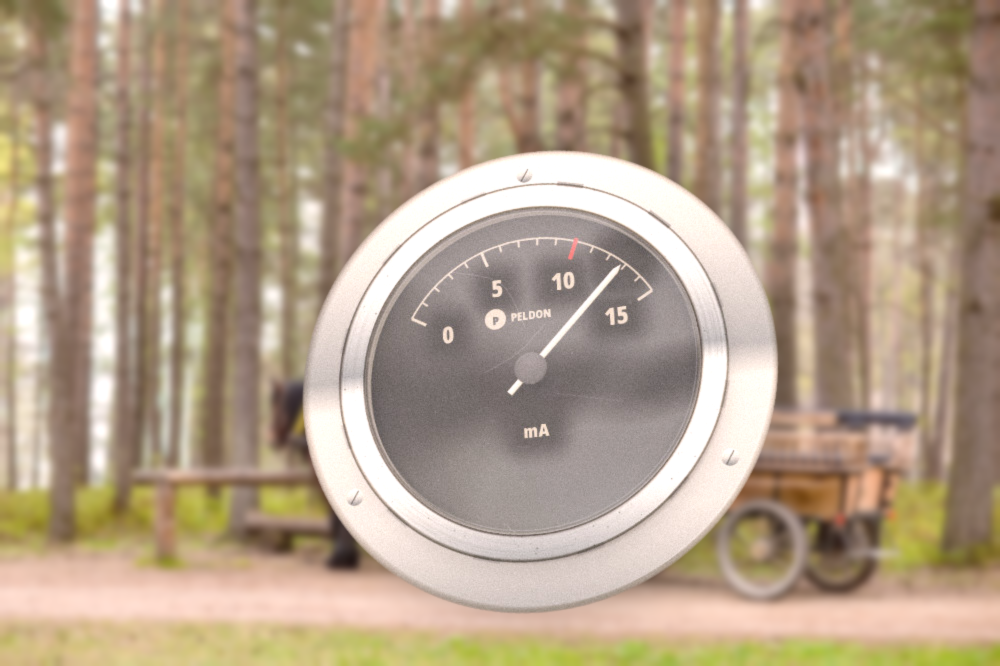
value=13 unit=mA
